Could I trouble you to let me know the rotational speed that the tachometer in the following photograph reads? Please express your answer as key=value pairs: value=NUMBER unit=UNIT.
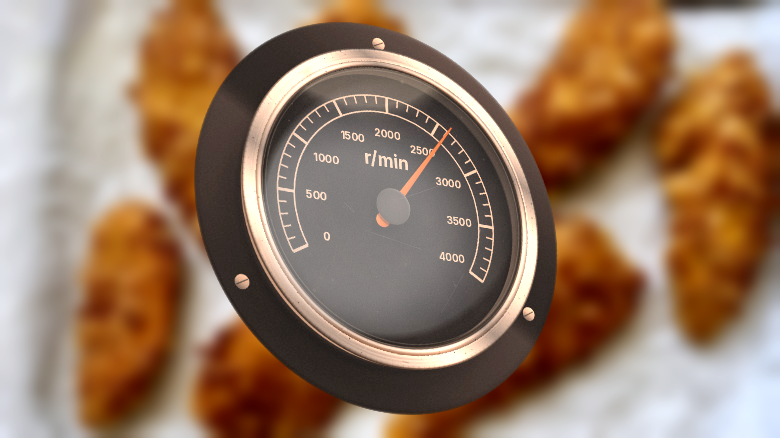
value=2600 unit=rpm
